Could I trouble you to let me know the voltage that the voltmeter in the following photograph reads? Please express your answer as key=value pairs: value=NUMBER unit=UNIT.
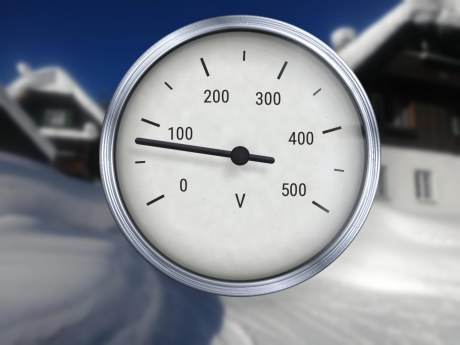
value=75 unit=V
